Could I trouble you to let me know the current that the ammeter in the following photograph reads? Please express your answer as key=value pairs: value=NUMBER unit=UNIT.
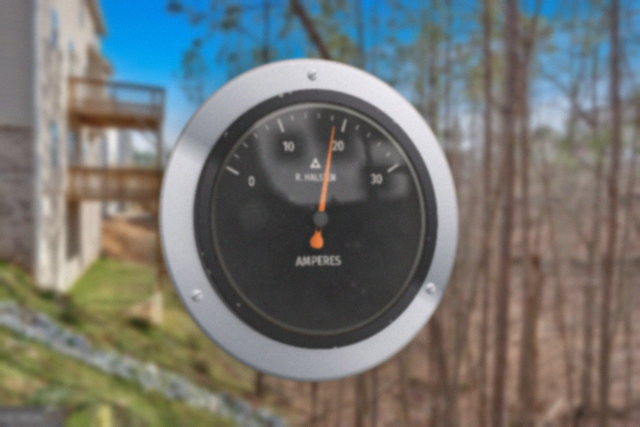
value=18 unit=A
